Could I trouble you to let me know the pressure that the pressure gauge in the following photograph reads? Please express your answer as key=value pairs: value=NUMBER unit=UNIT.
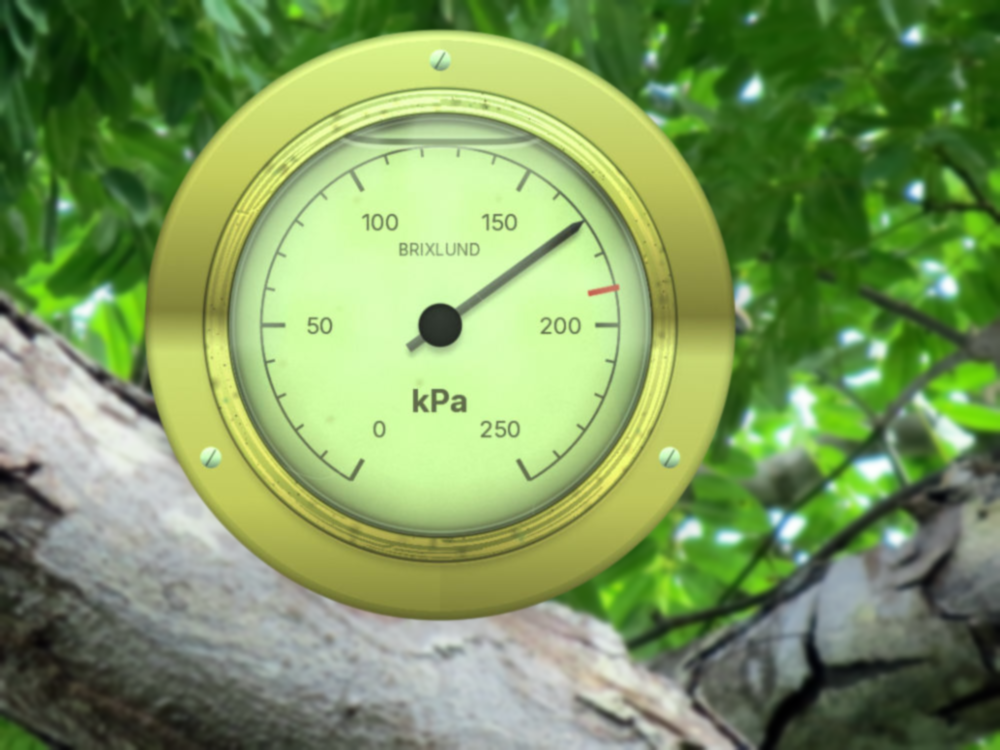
value=170 unit=kPa
